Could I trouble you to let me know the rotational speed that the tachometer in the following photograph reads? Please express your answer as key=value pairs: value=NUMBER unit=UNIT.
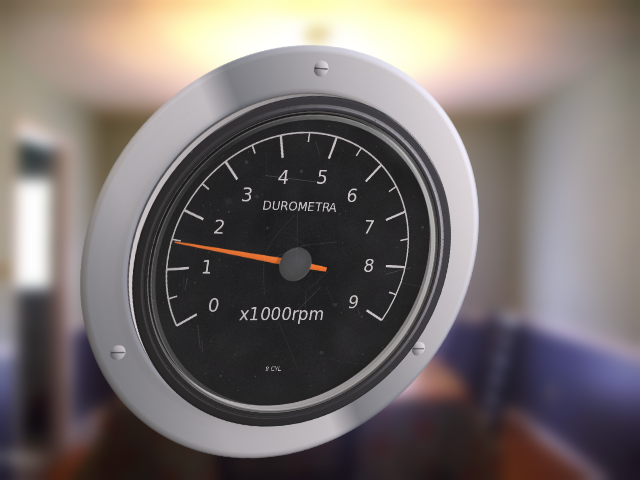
value=1500 unit=rpm
